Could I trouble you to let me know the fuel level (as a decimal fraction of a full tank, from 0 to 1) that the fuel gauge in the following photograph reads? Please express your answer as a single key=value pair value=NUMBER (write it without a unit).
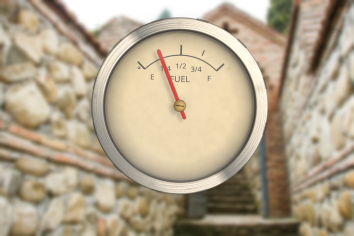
value=0.25
